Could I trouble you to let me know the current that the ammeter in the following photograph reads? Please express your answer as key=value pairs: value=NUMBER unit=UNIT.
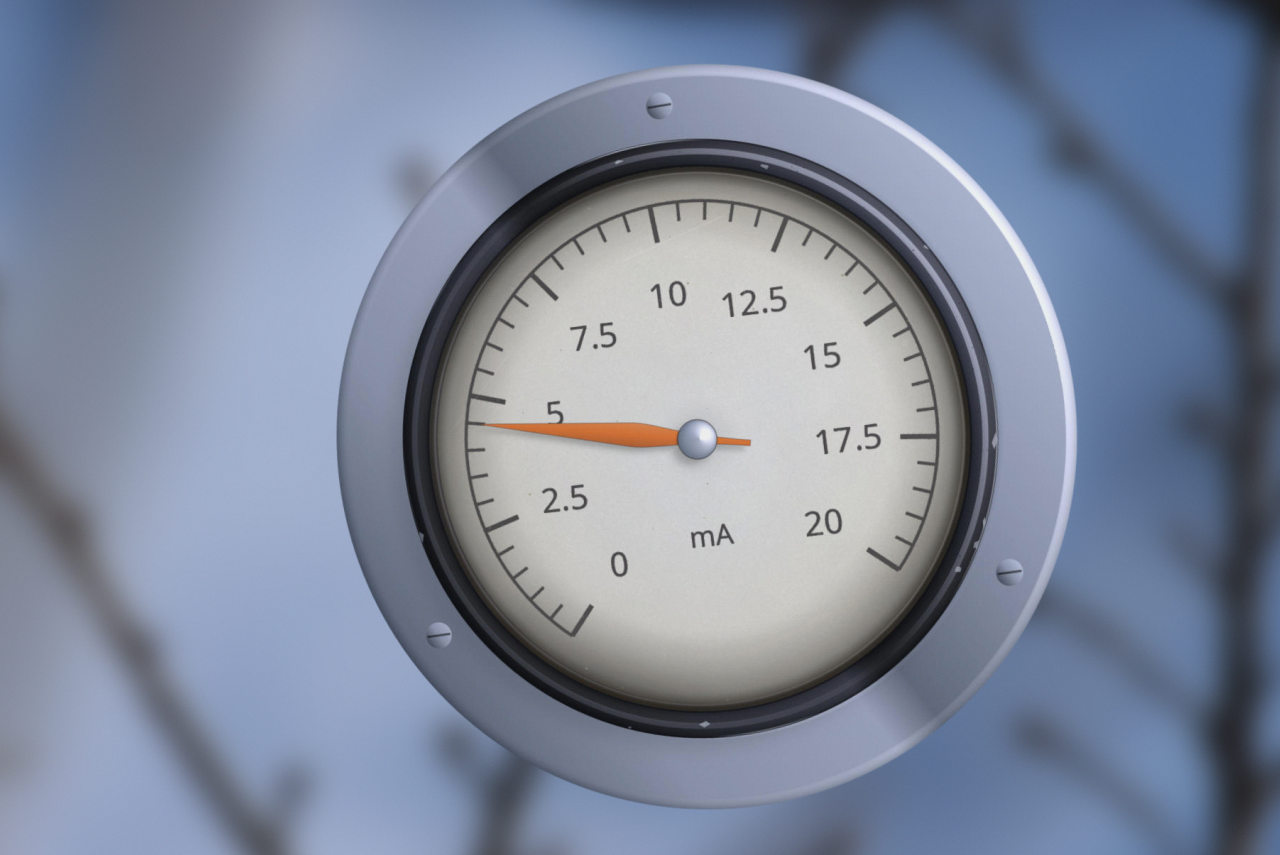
value=4.5 unit=mA
